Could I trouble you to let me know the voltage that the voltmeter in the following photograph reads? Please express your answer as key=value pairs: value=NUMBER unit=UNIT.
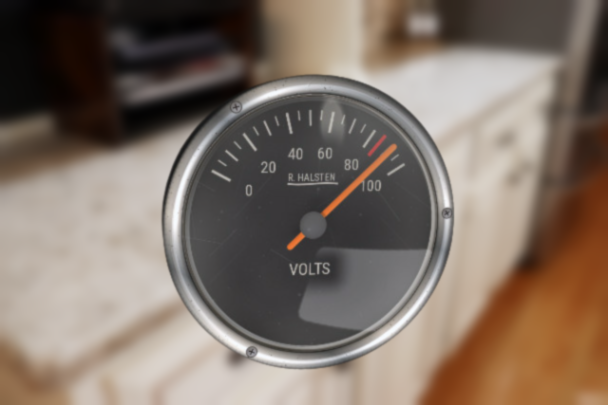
value=90 unit=V
